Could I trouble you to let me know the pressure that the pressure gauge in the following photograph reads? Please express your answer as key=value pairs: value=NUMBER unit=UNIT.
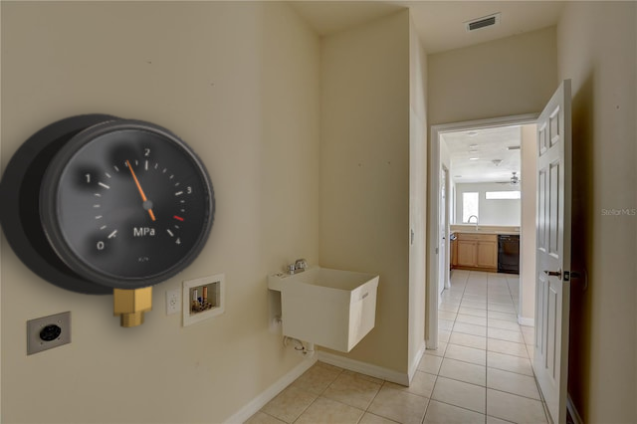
value=1.6 unit=MPa
